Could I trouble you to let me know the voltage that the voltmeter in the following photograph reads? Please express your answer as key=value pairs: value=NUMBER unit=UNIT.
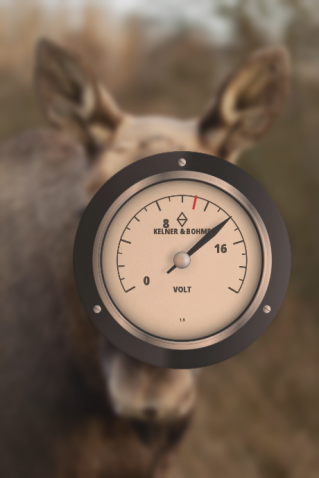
value=14 unit=V
